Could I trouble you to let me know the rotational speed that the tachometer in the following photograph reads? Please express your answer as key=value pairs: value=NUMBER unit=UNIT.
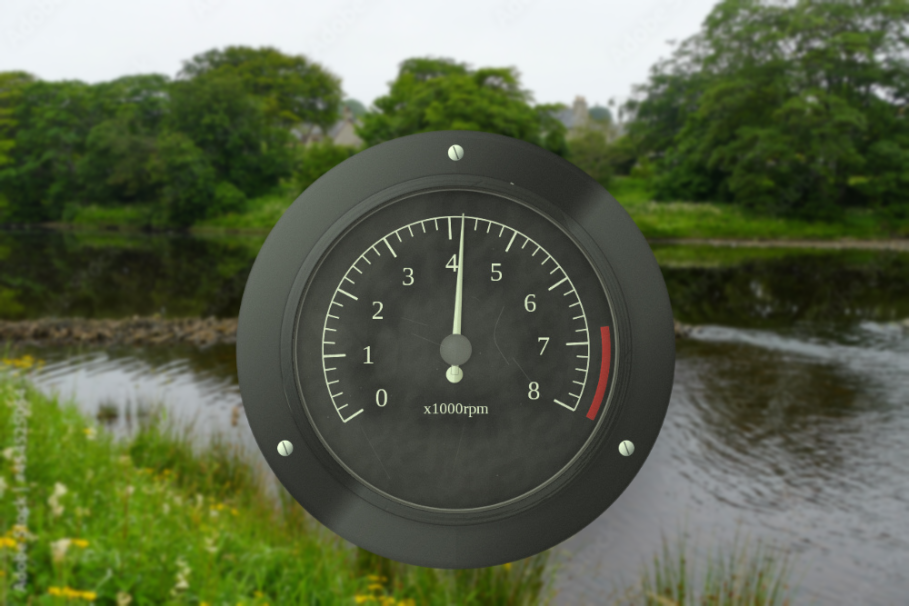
value=4200 unit=rpm
